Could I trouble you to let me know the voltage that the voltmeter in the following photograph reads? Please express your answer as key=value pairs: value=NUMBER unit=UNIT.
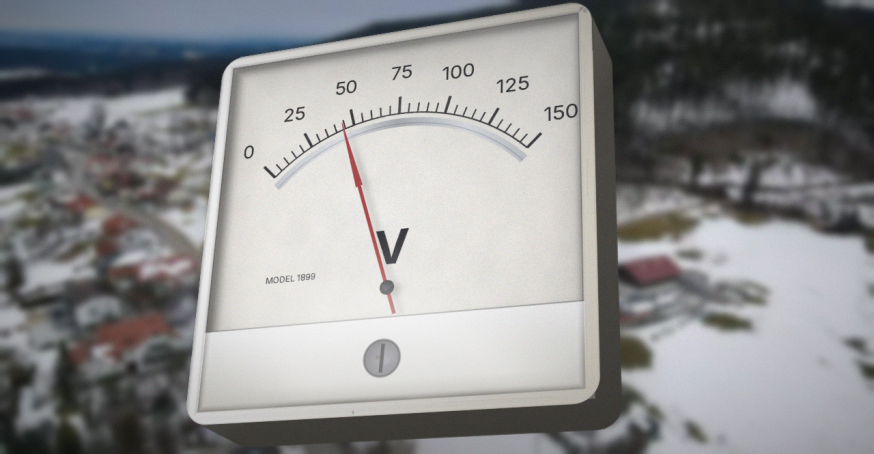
value=45 unit=V
